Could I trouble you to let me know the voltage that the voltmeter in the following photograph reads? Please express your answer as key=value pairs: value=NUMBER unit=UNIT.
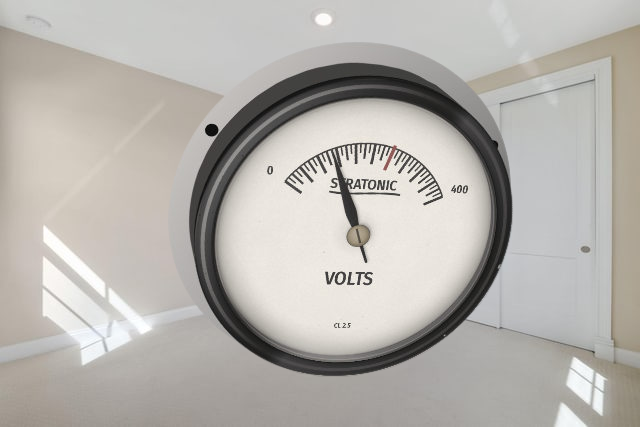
value=110 unit=V
